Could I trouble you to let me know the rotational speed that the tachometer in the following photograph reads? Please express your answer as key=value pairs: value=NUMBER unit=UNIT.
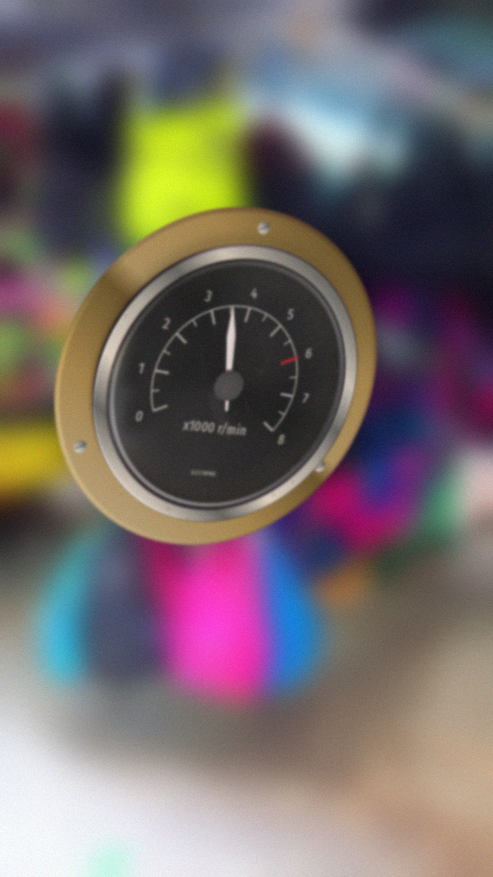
value=3500 unit=rpm
